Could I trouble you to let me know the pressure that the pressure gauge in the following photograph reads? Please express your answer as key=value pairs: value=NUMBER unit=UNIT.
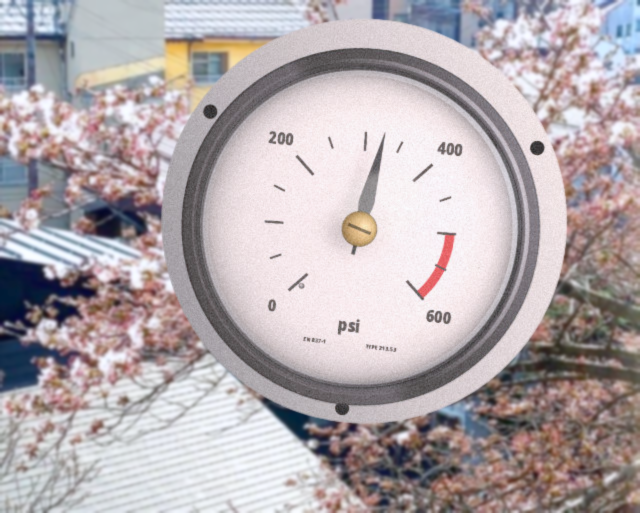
value=325 unit=psi
